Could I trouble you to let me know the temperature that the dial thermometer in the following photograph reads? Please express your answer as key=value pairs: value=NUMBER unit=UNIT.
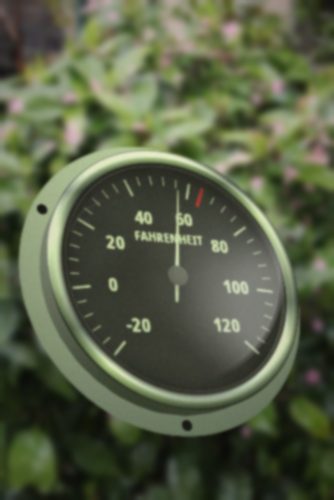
value=56 unit=°F
